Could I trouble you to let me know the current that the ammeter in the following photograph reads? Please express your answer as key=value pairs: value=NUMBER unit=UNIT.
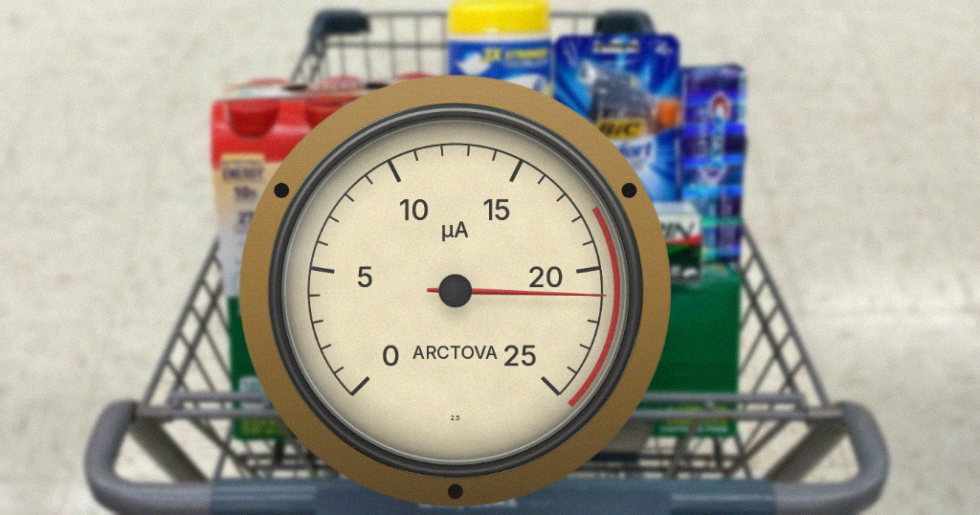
value=21 unit=µA
